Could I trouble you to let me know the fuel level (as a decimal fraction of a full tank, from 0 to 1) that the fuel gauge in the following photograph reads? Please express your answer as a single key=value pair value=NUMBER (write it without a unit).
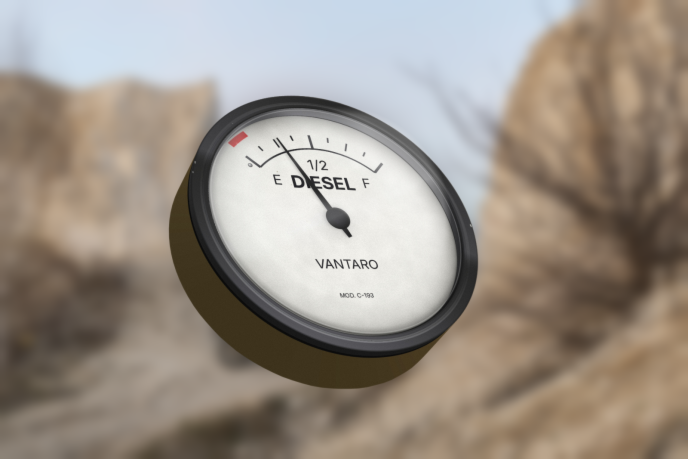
value=0.25
